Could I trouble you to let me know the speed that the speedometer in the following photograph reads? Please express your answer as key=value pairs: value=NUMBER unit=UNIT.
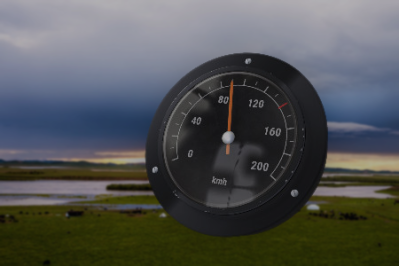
value=90 unit=km/h
